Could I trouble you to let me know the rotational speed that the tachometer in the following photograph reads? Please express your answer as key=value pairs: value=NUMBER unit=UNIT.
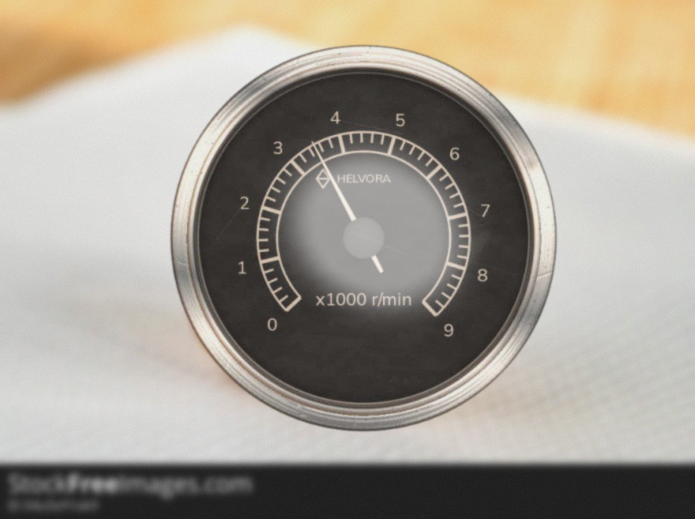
value=3500 unit=rpm
